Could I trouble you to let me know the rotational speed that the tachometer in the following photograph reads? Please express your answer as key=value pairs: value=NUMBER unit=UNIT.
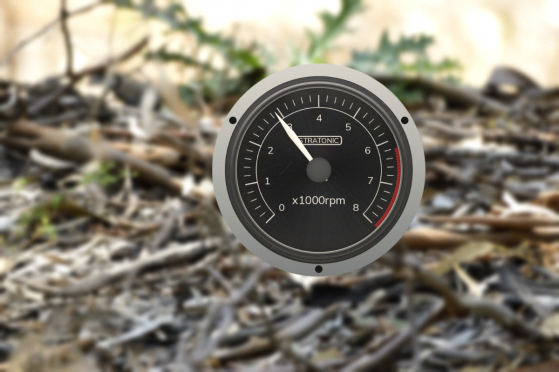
value=2900 unit=rpm
